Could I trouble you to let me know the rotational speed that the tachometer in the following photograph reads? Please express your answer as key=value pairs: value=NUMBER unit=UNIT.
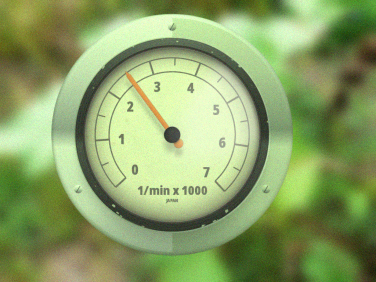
value=2500 unit=rpm
